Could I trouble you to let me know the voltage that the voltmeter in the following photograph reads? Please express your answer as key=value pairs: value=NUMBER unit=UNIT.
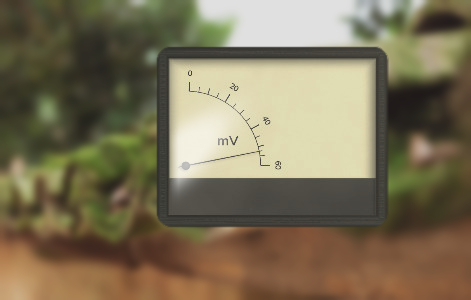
value=52.5 unit=mV
